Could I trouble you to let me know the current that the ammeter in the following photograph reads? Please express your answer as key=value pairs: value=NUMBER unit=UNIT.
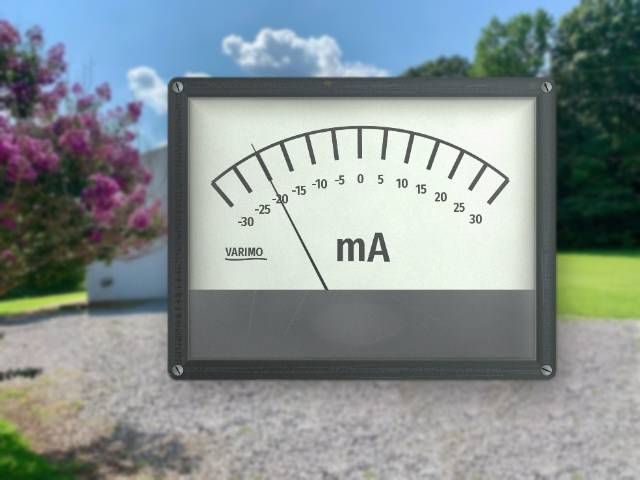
value=-20 unit=mA
